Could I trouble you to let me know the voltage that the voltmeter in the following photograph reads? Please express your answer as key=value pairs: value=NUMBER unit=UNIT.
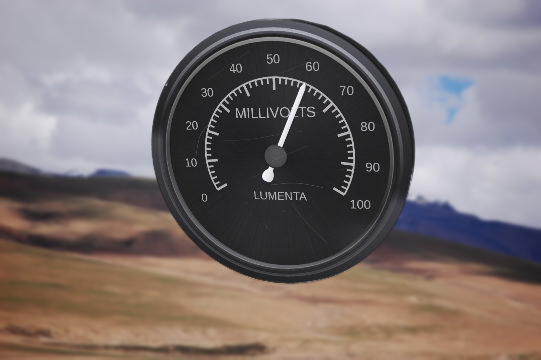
value=60 unit=mV
